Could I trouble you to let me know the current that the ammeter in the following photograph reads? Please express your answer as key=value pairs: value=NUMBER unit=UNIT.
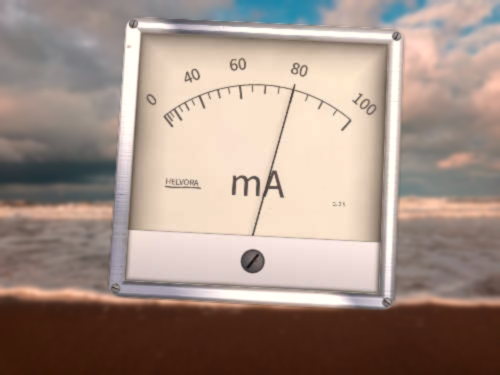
value=80 unit=mA
